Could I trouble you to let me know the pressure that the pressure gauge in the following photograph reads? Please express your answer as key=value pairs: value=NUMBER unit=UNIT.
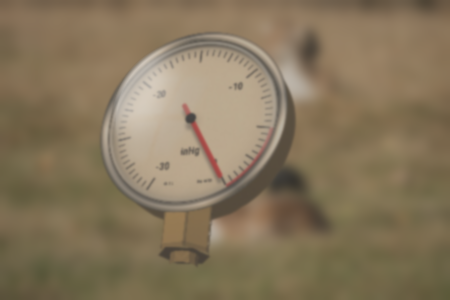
value=0 unit=inHg
